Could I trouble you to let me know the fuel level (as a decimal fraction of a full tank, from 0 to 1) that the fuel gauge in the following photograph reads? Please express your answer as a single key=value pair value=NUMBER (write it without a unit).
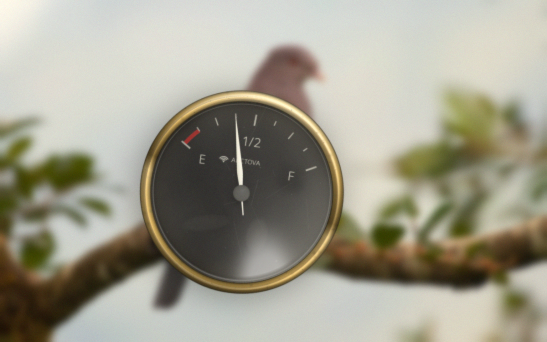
value=0.375
